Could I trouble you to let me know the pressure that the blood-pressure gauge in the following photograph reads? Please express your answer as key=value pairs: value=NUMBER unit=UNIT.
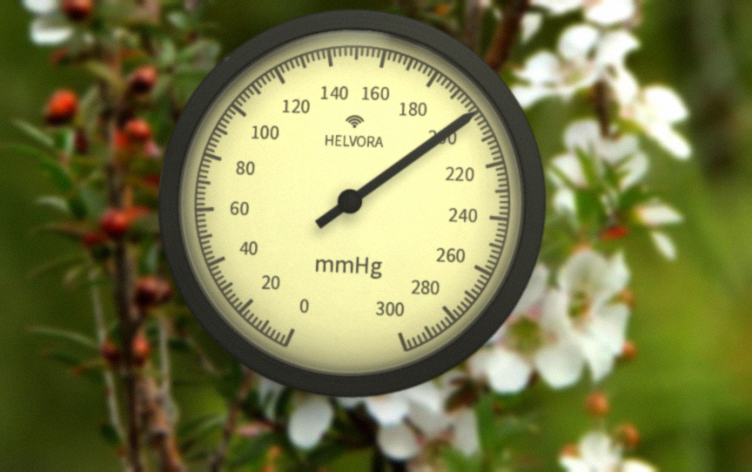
value=200 unit=mmHg
